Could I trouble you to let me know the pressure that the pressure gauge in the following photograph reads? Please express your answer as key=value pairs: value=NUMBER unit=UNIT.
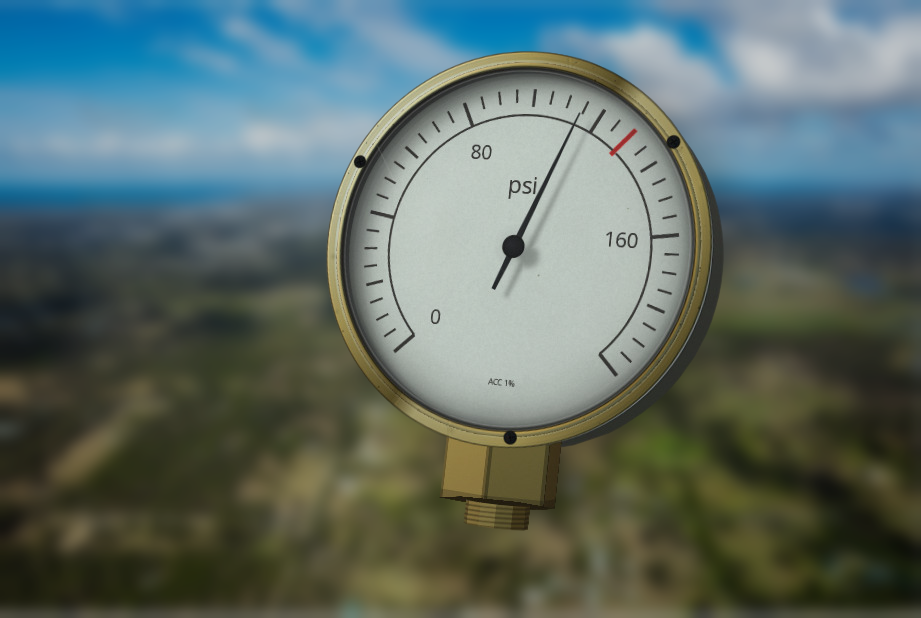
value=115 unit=psi
